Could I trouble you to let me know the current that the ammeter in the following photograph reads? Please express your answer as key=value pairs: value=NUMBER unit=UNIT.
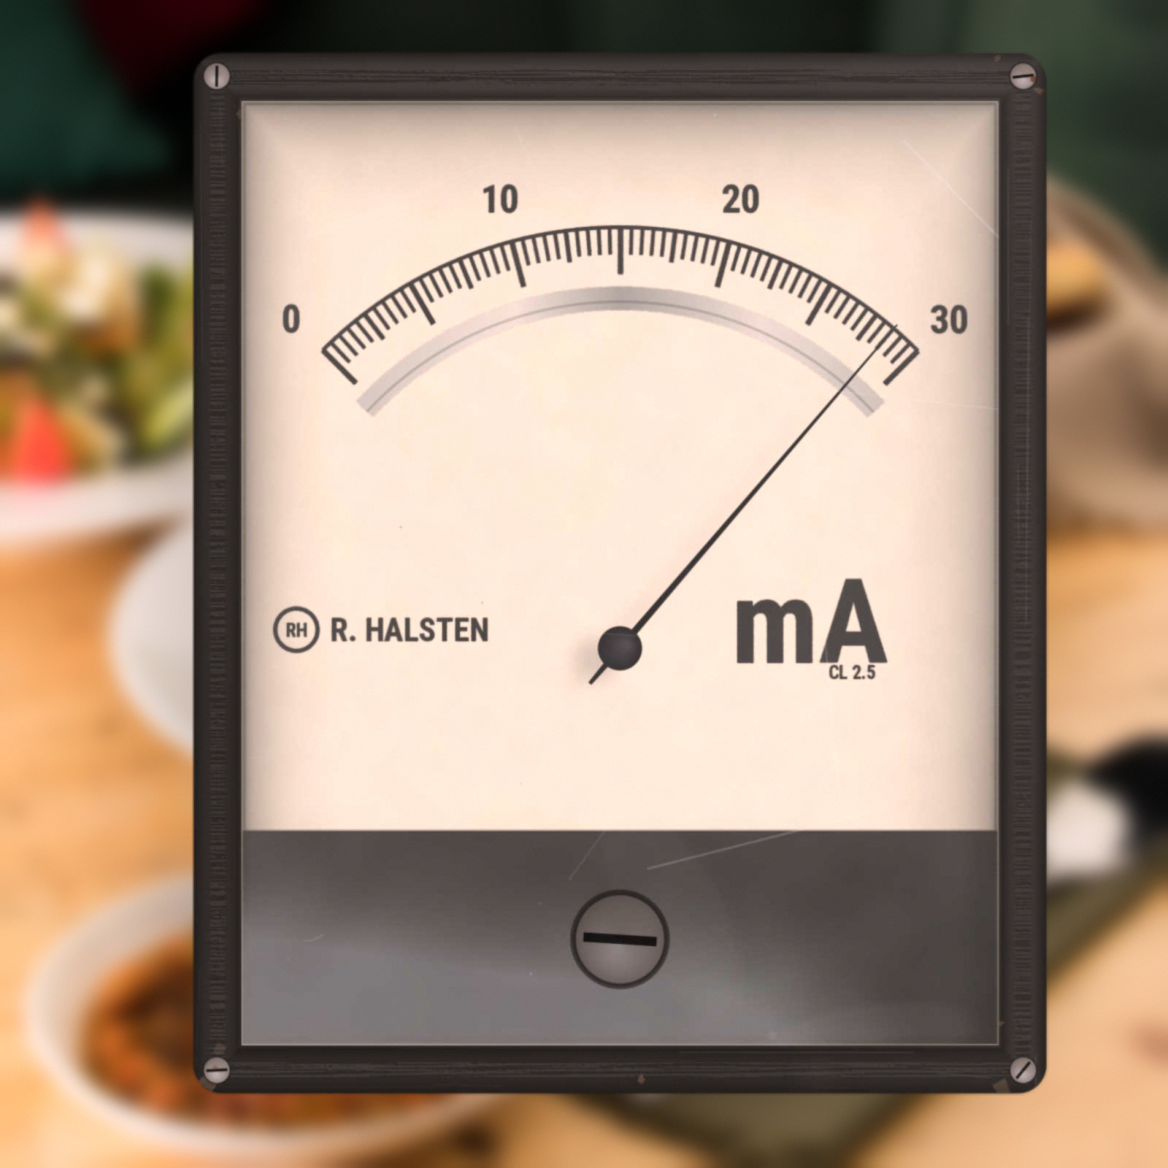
value=28.5 unit=mA
